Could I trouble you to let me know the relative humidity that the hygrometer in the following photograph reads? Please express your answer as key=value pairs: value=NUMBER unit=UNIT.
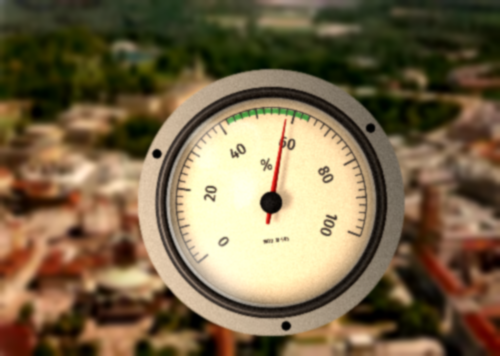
value=58 unit=%
